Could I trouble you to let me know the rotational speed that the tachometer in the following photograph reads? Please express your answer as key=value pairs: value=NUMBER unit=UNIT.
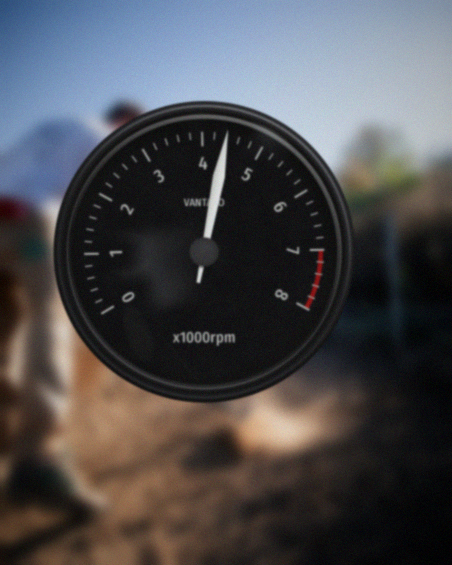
value=4400 unit=rpm
